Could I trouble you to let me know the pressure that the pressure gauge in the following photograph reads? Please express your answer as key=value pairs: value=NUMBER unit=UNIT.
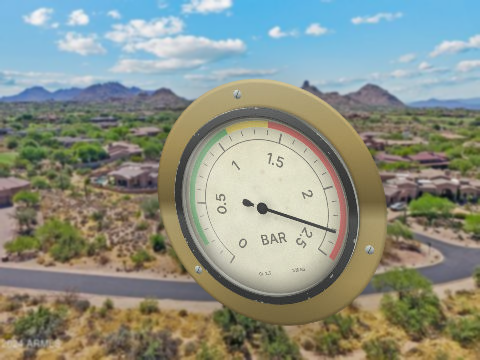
value=2.3 unit=bar
